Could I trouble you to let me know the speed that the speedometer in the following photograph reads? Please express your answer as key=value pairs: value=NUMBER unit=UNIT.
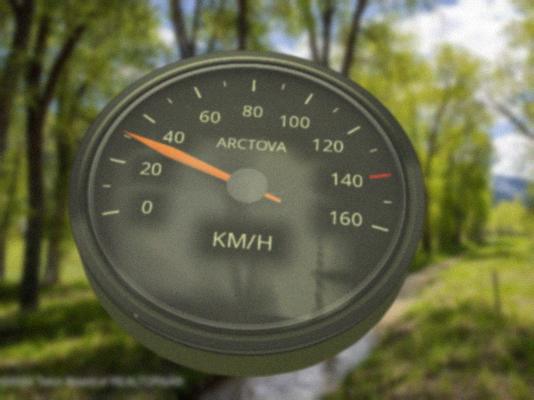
value=30 unit=km/h
